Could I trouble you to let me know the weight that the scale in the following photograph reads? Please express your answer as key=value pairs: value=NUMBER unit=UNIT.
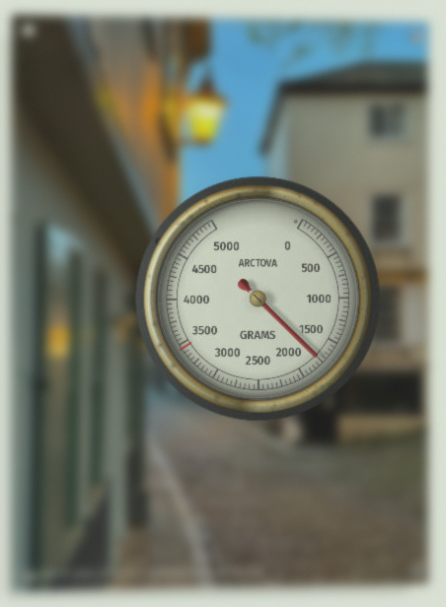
value=1750 unit=g
